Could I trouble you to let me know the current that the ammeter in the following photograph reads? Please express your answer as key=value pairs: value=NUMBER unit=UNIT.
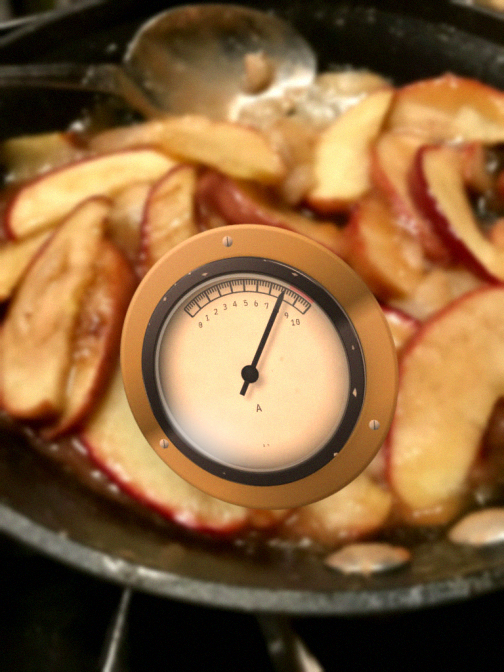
value=8 unit=A
